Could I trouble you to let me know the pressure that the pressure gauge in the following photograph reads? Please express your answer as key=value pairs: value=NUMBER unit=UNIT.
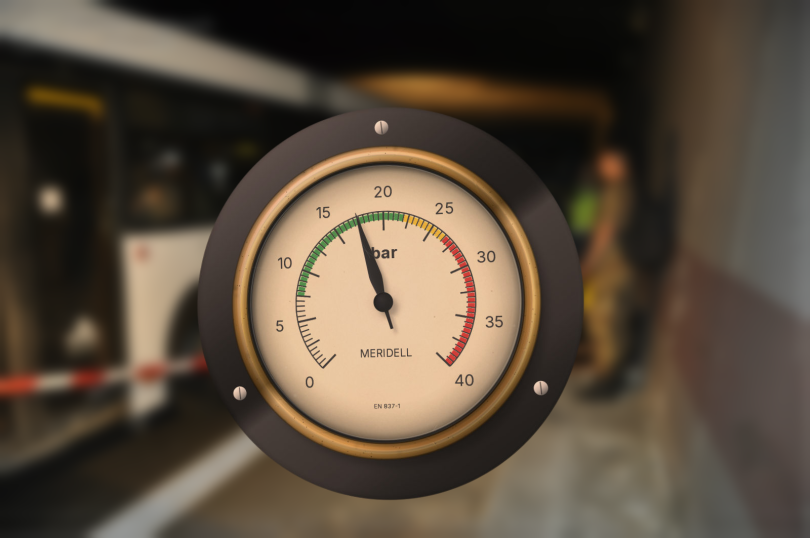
value=17.5 unit=bar
